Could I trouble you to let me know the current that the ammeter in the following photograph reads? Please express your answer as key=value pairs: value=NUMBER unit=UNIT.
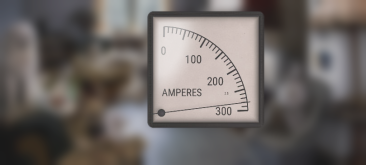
value=280 unit=A
